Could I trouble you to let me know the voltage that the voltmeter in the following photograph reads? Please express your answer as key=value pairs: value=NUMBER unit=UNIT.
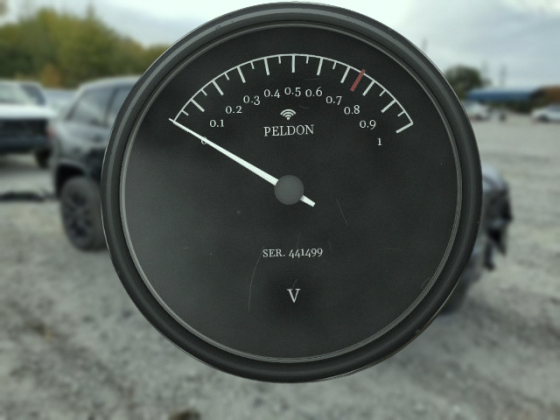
value=0 unit=V
